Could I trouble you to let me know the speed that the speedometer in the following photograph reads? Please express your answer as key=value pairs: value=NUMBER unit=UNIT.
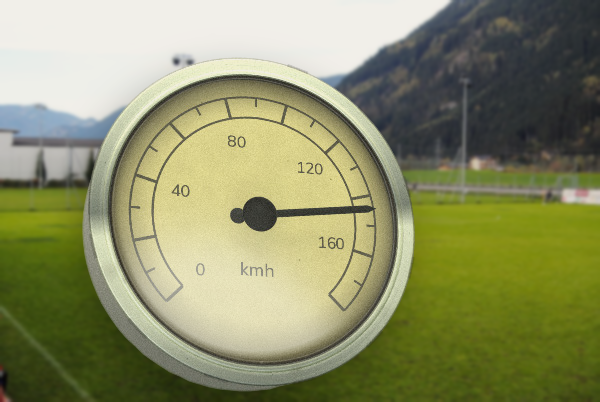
value=145 unit=km/h
